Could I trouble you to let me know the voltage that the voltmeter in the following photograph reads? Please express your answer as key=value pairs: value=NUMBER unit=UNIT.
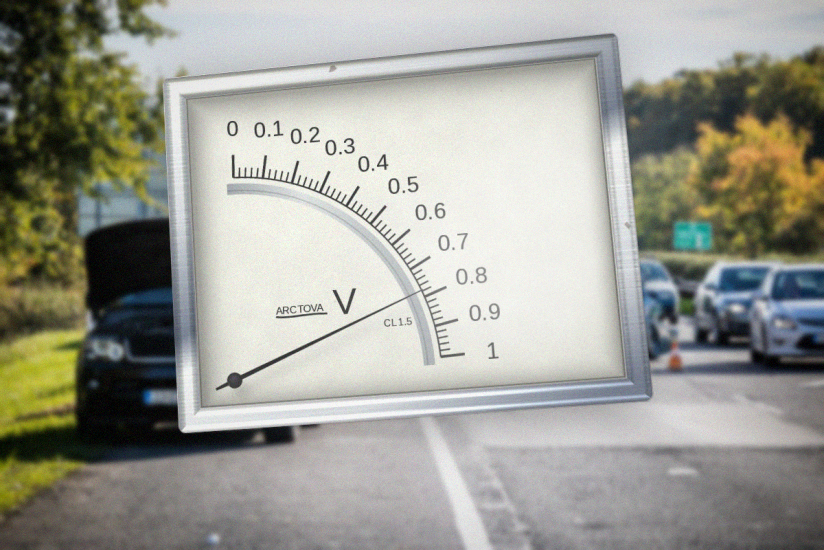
value=0.78 unit=V
